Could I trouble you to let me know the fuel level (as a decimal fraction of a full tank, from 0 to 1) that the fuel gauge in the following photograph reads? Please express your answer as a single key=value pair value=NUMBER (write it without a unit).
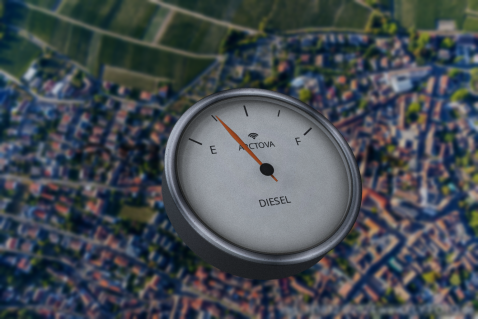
value=0.25
